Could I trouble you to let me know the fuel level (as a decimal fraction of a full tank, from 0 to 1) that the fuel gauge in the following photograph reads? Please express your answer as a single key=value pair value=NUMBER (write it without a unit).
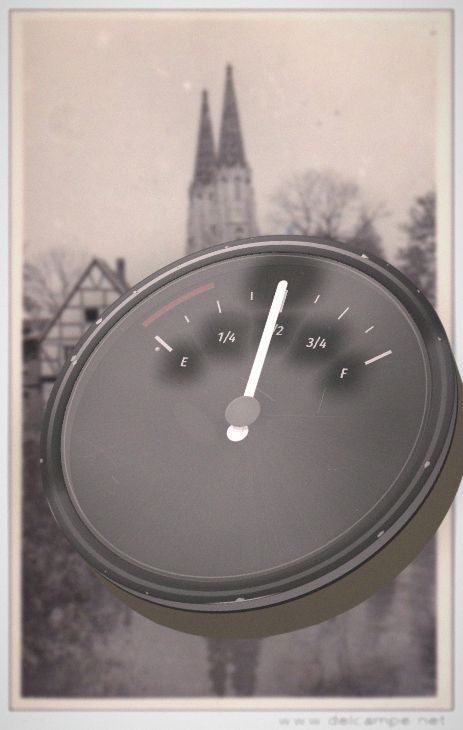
value=0.5
